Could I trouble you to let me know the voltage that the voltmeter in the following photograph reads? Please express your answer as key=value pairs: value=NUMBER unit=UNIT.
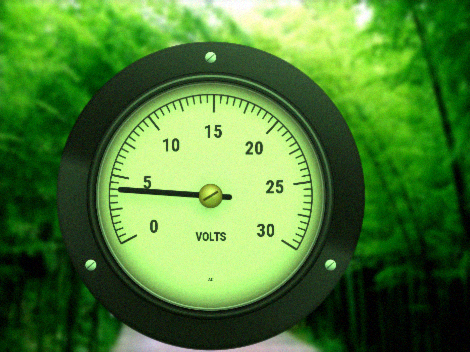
value=4 unit=V
